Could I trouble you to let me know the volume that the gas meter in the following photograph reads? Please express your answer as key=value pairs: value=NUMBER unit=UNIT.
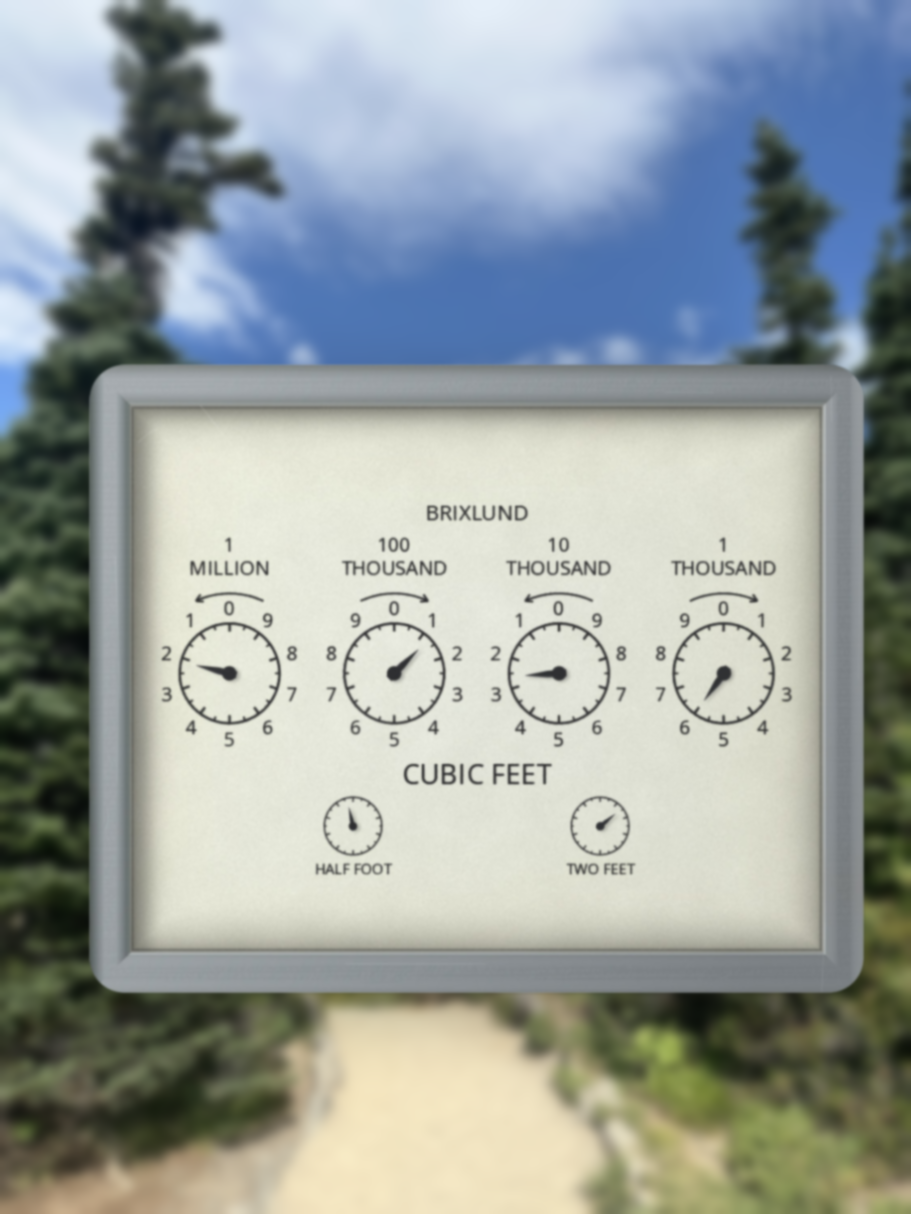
value=212600 unit=ft³
